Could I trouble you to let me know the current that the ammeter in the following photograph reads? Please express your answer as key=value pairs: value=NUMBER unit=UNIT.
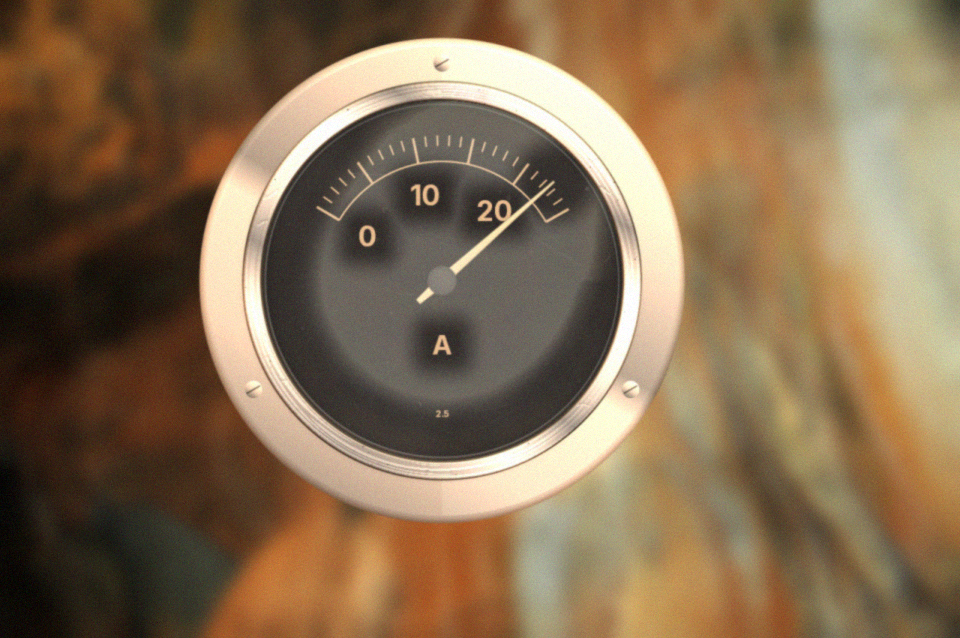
value=22.5 unit=A
